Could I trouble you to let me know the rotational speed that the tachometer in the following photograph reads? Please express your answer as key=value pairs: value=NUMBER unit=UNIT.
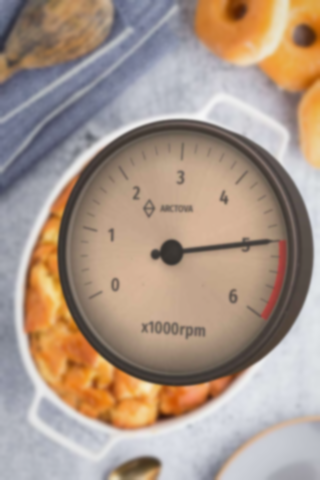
value=5000 unit=rpm
